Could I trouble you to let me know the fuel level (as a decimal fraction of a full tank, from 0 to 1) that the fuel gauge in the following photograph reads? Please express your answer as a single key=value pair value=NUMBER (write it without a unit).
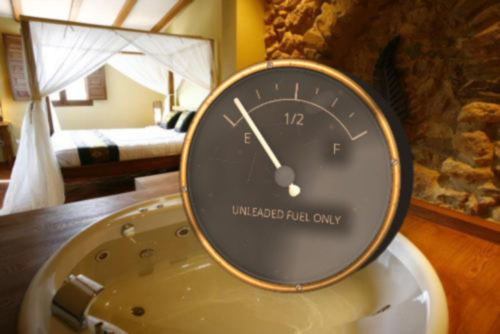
value=0.125
